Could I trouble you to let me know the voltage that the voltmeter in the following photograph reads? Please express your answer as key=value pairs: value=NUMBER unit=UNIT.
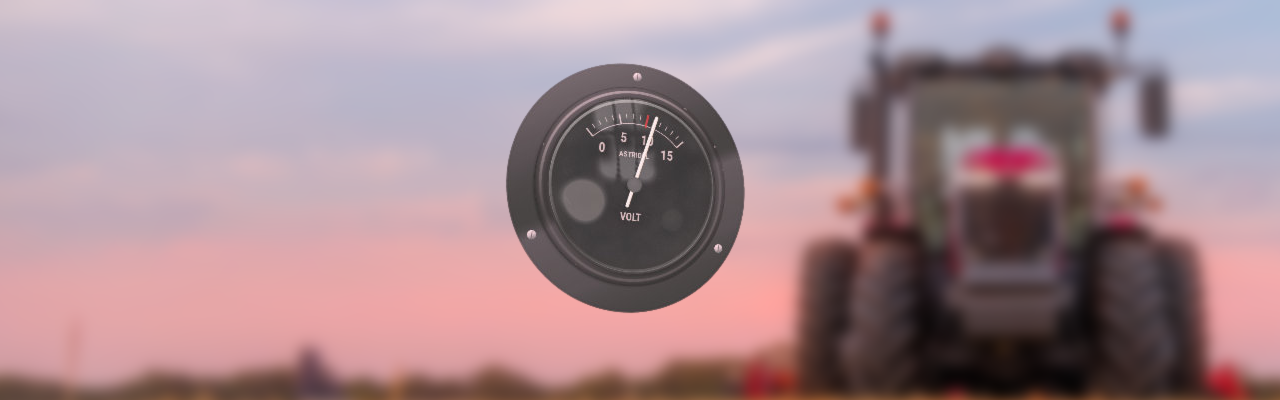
value=10 unit=V
